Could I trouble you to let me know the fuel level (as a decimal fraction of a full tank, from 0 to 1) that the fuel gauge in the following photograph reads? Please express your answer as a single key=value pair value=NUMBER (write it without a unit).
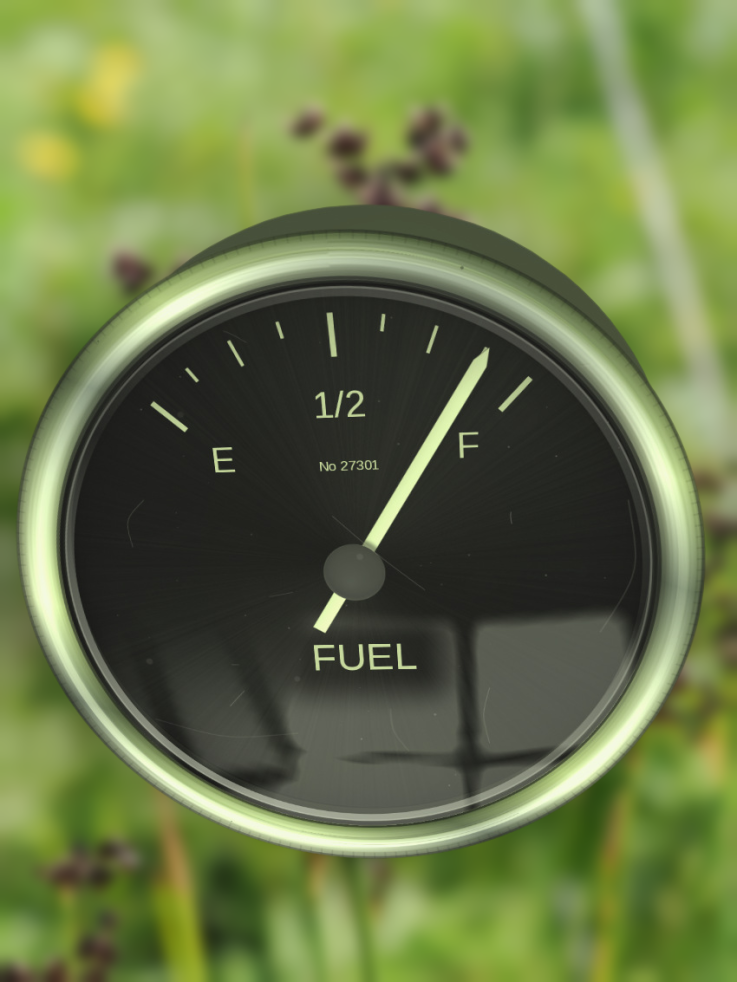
value=0.875
